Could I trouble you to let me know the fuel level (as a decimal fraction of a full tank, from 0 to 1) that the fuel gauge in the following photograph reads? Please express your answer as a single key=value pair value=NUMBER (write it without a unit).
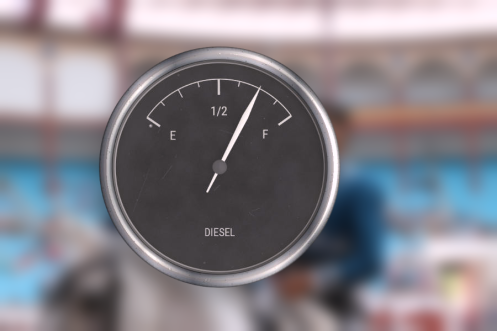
value=0.75
